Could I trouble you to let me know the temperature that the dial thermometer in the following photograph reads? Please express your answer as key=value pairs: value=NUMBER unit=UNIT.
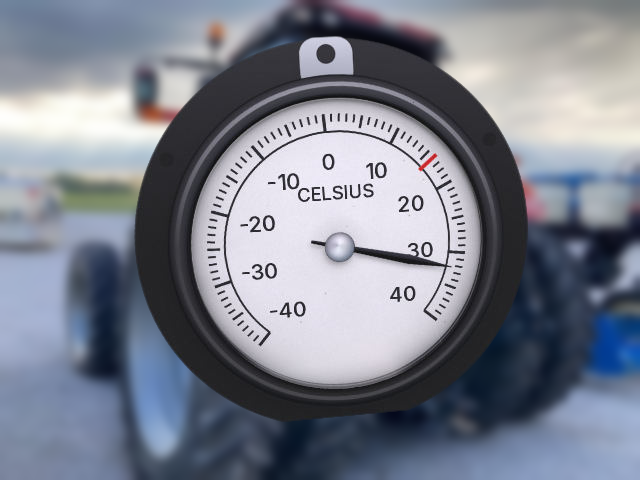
value=32 unit=°C
